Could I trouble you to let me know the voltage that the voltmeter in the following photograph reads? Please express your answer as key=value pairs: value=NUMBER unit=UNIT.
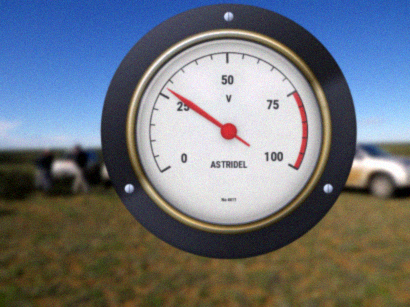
value=27.5 unit=V
